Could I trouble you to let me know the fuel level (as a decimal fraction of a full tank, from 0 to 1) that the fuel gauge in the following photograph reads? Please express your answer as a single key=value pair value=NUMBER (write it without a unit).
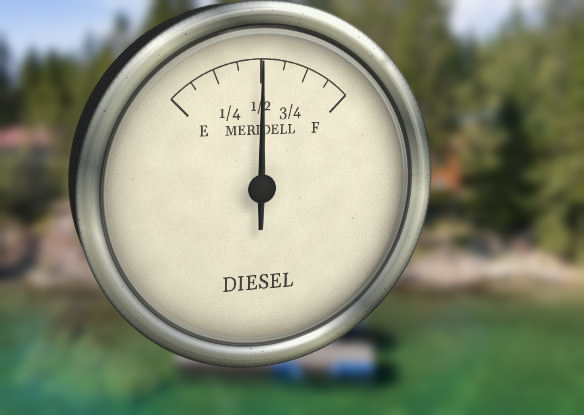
value=0.5
